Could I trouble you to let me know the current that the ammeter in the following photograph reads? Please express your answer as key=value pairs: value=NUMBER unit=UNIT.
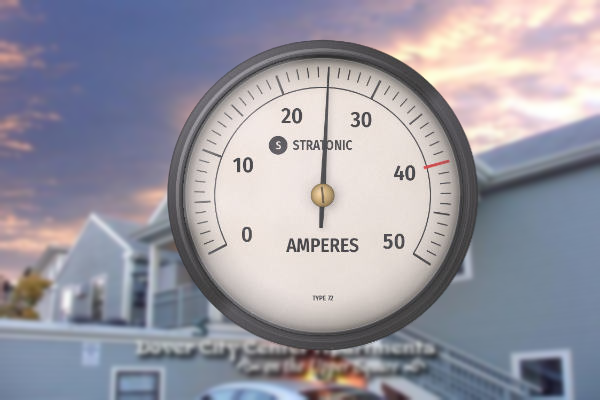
value=25 unit=A
